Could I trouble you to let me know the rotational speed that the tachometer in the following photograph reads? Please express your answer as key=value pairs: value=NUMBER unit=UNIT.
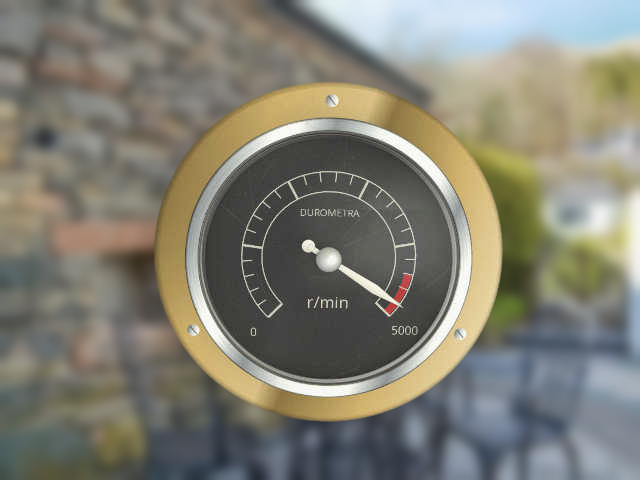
value=4800 unit=rpm
